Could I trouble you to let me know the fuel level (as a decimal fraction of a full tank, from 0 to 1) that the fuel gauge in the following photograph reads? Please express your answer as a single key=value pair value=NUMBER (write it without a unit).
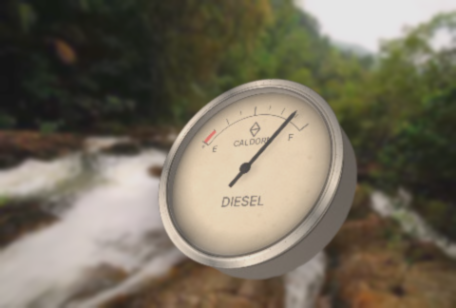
value=0.875
